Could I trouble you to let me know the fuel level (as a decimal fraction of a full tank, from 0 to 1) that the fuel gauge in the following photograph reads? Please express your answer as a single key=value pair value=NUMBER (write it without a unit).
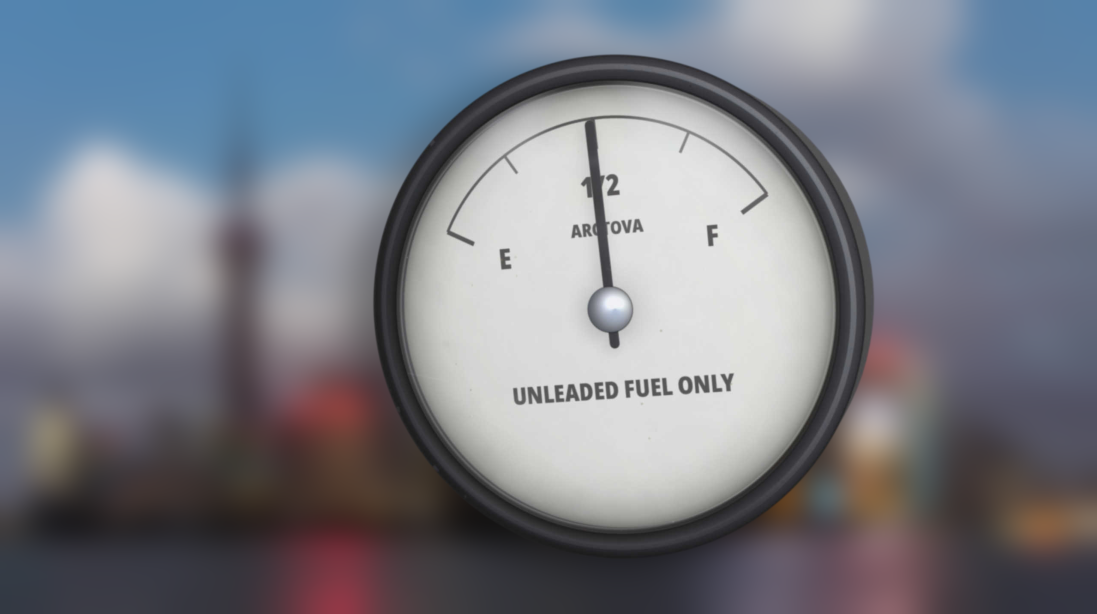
value=0.5
